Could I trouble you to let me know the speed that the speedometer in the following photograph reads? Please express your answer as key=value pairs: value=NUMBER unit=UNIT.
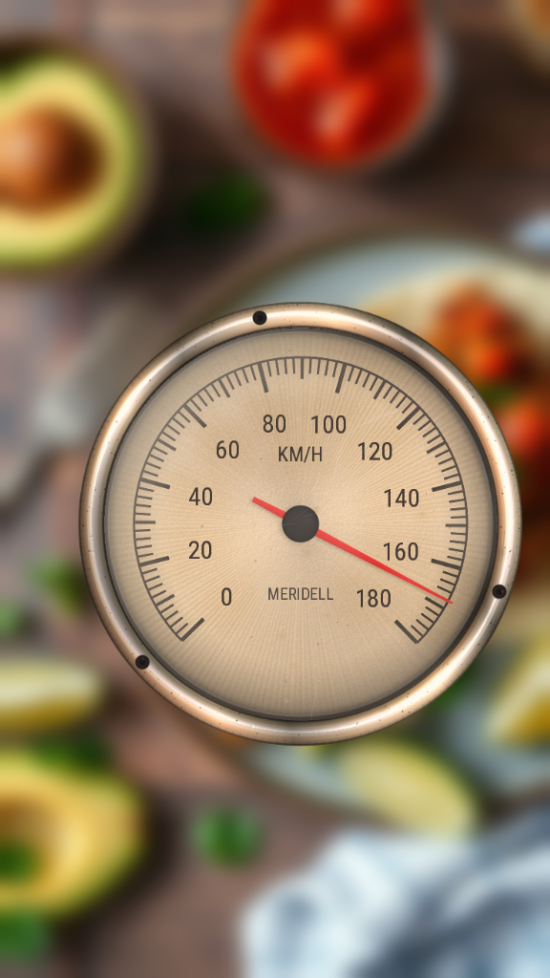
value=168 unit=km/h
